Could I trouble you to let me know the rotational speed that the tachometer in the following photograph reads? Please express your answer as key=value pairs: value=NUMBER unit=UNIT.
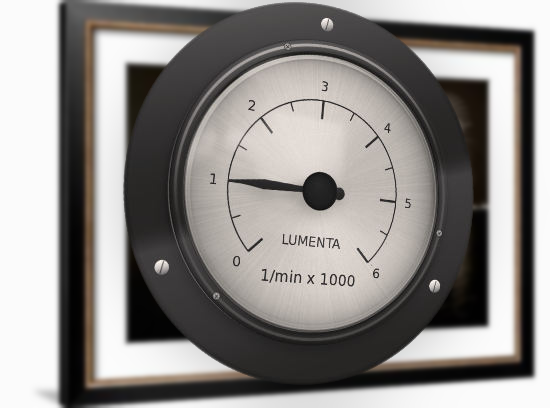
value=1000 unit=rpm
